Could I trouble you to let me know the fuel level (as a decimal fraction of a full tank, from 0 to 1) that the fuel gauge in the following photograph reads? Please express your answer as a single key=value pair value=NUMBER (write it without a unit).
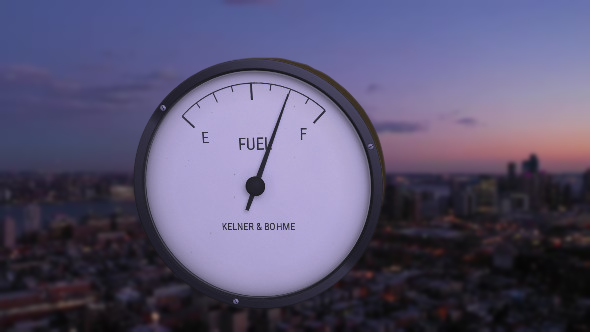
value=0.75
